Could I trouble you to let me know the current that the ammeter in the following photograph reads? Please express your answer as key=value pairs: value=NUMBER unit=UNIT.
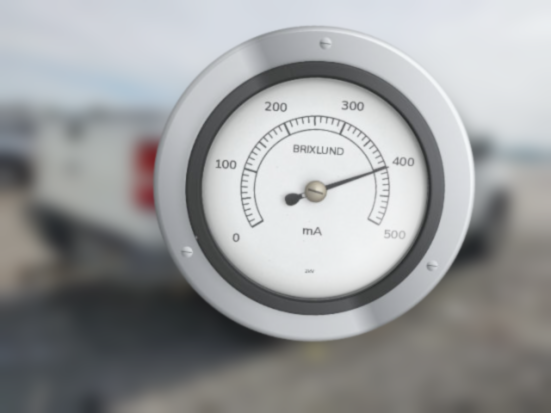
value=400 unit=mA
